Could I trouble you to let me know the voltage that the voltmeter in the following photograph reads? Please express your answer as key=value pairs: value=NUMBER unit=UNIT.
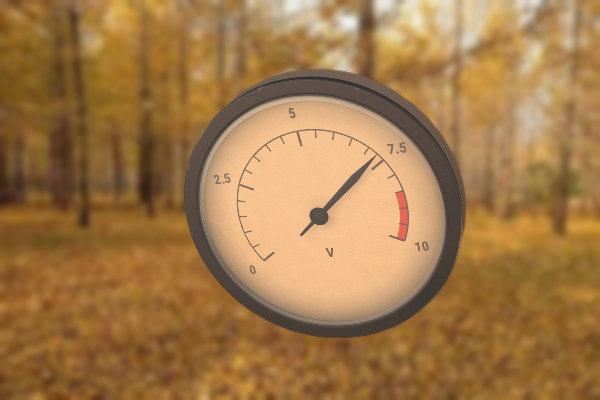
value=7.25 unit=V
